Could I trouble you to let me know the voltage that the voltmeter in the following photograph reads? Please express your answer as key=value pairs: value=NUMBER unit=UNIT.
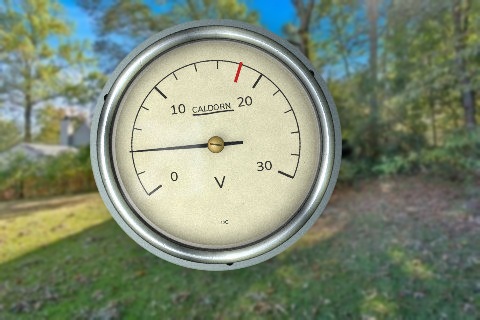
value=4 unit=V
